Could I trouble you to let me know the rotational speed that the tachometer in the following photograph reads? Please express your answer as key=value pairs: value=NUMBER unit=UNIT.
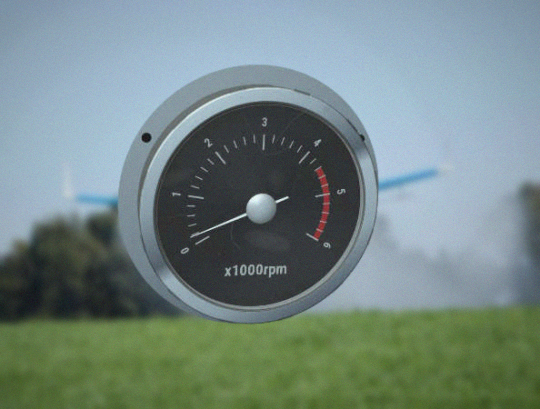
value=200 unit=rpm
